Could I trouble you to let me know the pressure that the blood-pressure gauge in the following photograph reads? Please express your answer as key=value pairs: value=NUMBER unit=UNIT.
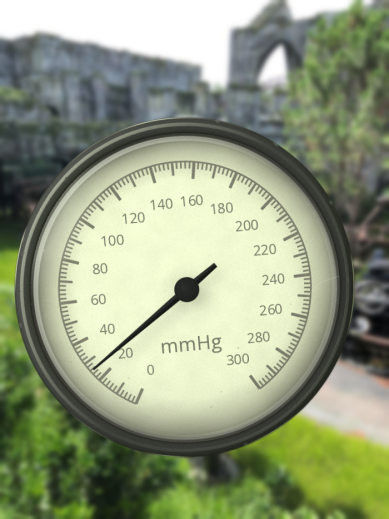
value=26 unit=mmHg
